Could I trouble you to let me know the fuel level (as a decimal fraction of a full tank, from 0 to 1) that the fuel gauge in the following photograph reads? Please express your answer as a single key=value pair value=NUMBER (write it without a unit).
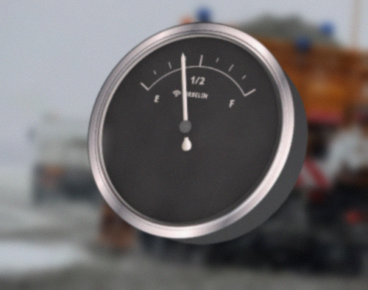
value=0.375
